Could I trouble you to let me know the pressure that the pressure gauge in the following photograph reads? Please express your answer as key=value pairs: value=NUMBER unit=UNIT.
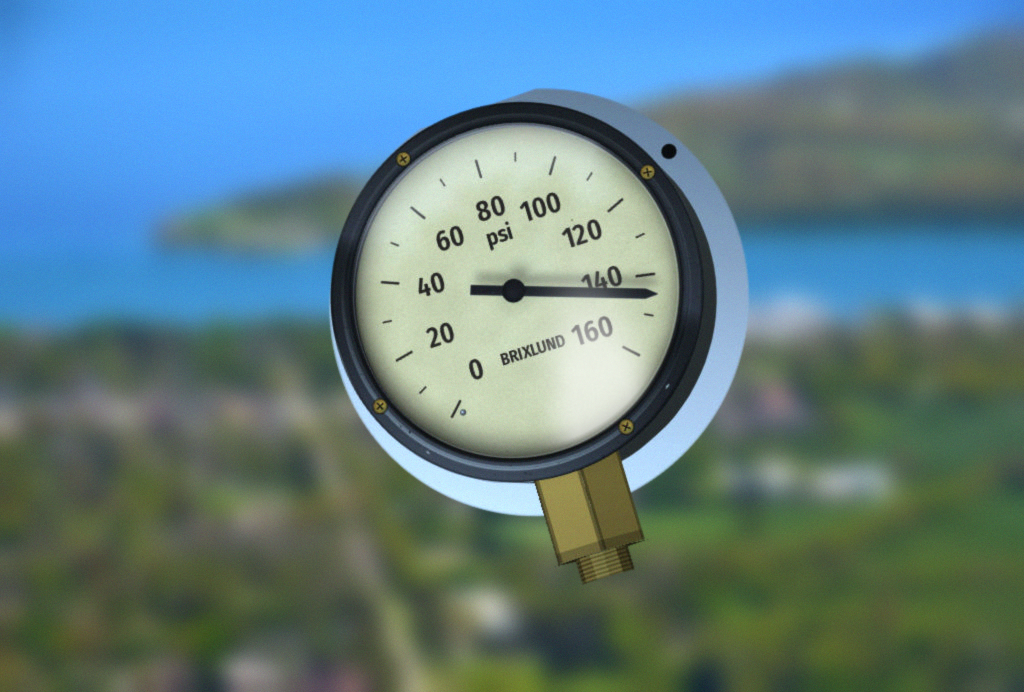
value=145 unit=psi
